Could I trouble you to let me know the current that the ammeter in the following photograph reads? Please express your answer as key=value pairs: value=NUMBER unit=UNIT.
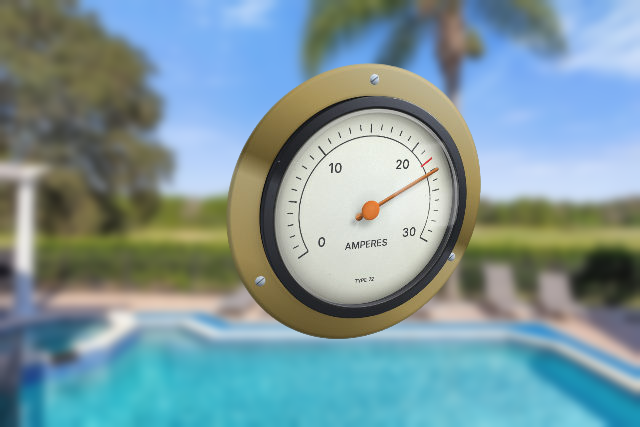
value=23 unit=A
